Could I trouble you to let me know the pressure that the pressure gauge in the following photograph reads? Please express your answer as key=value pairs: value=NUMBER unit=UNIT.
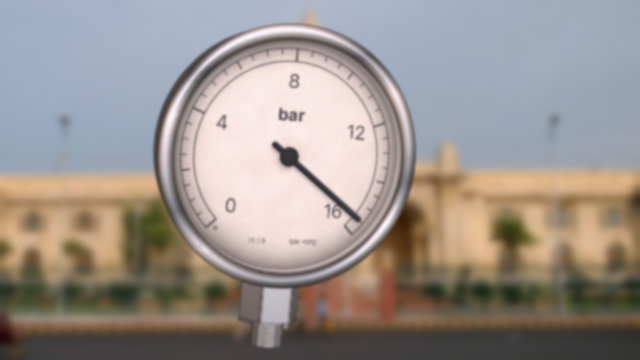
value=15.5 unit=bar
